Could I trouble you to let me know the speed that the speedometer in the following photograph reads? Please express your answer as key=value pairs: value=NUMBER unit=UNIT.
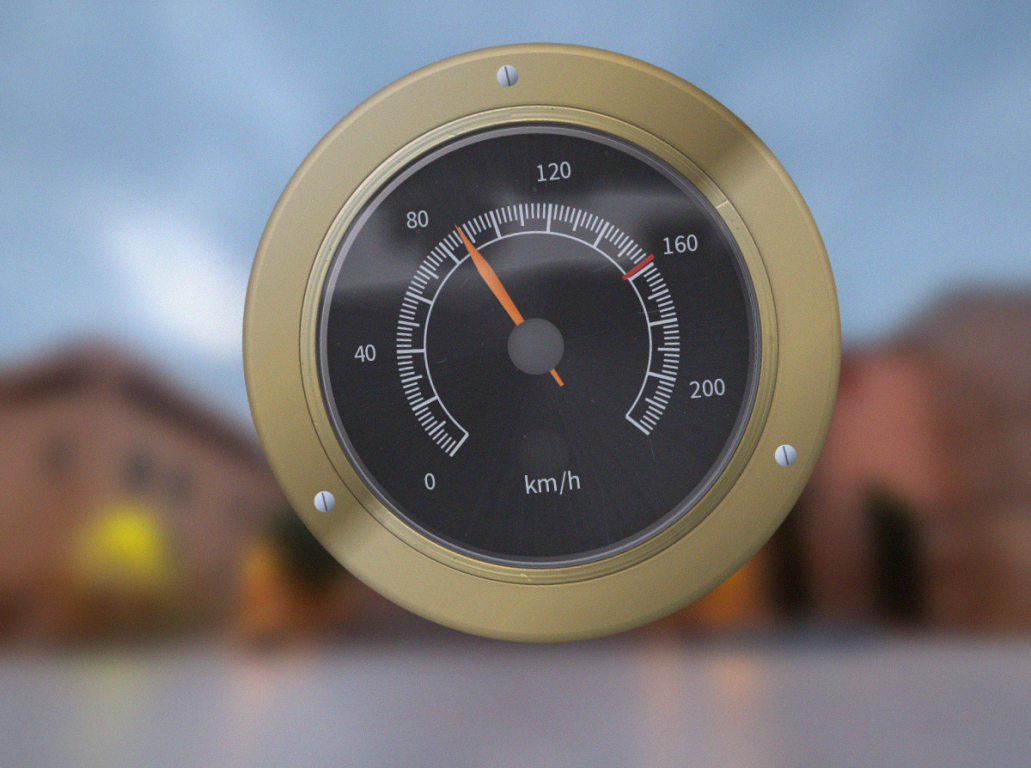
value=88 unit=km/h
